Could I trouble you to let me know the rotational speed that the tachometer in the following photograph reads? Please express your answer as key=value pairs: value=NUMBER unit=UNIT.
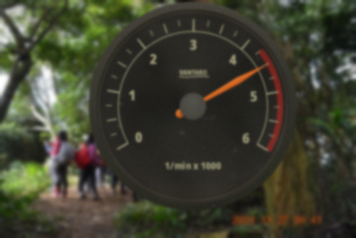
value=4500 unit=rpm
